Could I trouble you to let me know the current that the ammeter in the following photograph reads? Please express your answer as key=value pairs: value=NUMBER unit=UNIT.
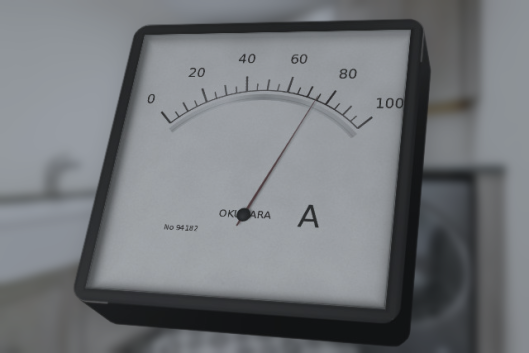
value=75 unit=A
